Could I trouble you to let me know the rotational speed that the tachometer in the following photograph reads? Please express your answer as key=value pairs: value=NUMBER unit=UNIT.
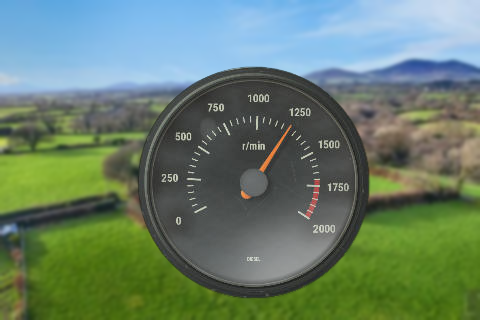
value=1250 unit=rpm
